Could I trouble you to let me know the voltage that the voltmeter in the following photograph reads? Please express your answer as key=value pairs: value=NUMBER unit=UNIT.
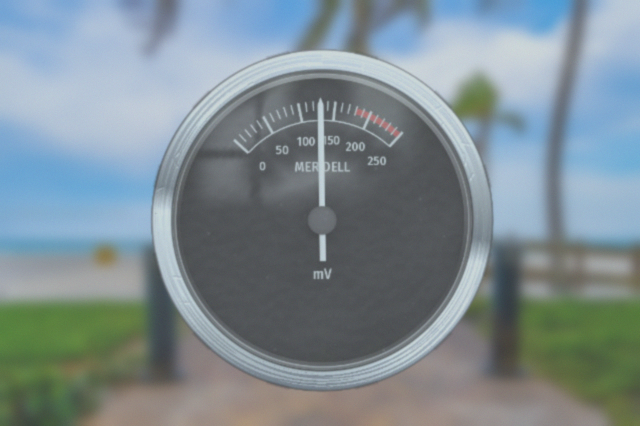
value=130 unit=mV
